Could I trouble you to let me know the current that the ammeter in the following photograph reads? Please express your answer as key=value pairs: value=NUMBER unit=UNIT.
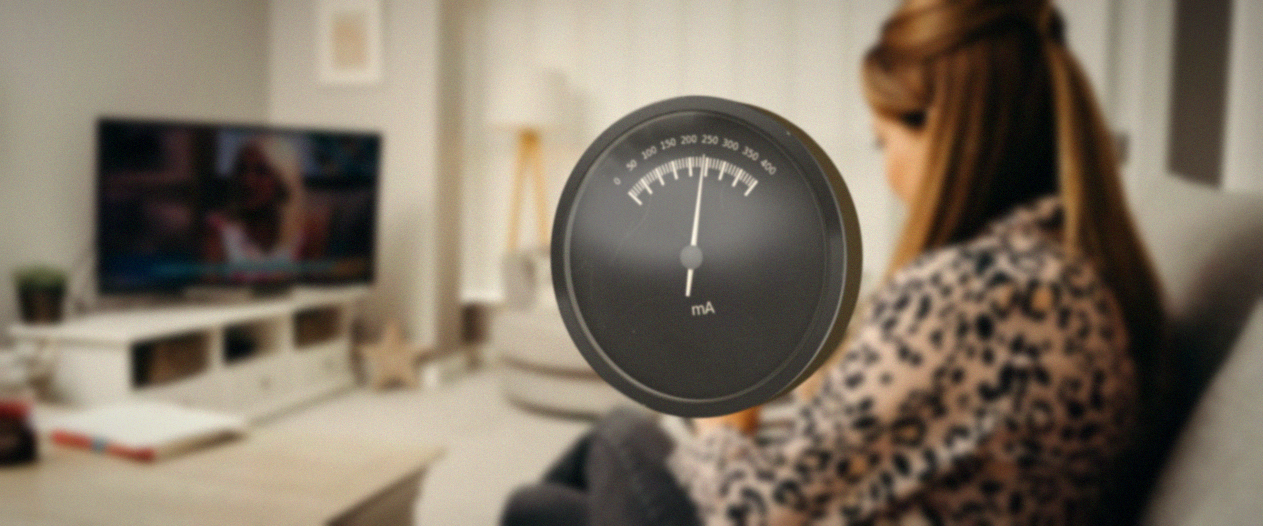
value=250 unit=mA
